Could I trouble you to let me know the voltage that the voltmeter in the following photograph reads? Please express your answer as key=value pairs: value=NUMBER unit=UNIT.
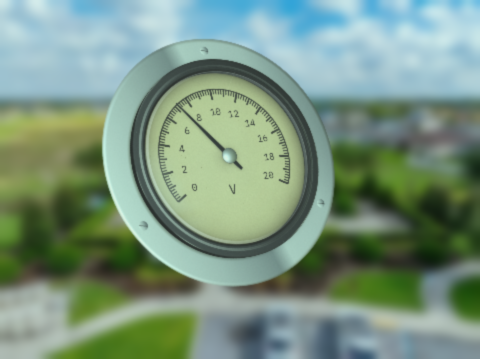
value=7 unit=V
